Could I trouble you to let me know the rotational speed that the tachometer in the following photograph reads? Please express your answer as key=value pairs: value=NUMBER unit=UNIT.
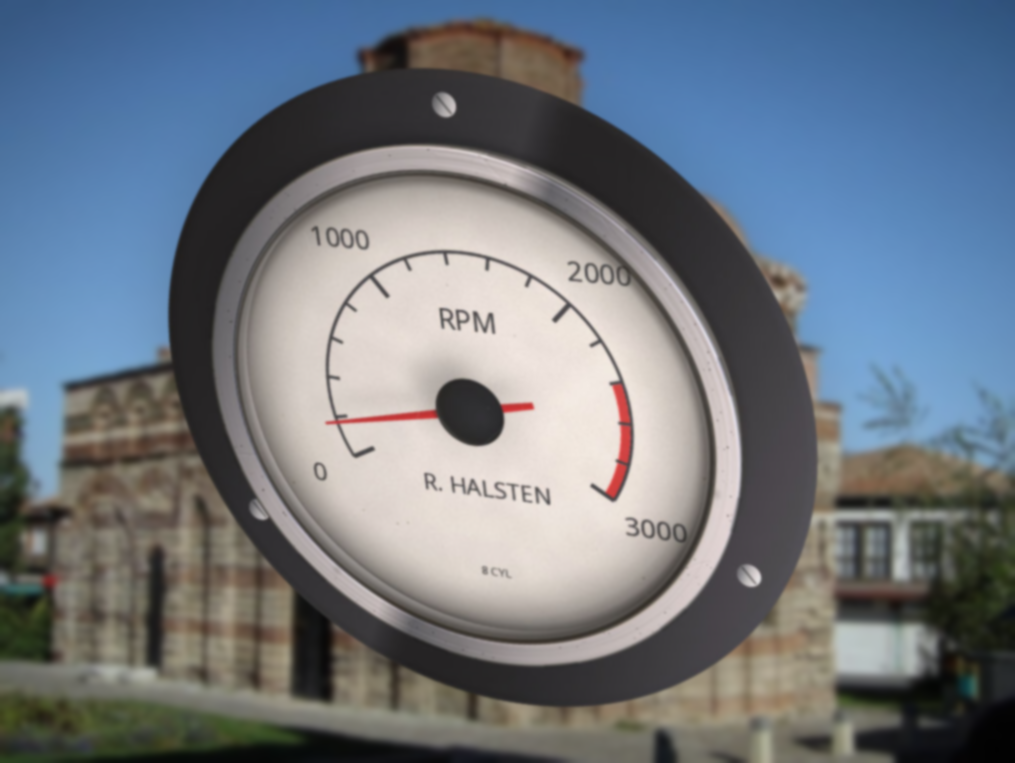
value=200 unit=rpm
